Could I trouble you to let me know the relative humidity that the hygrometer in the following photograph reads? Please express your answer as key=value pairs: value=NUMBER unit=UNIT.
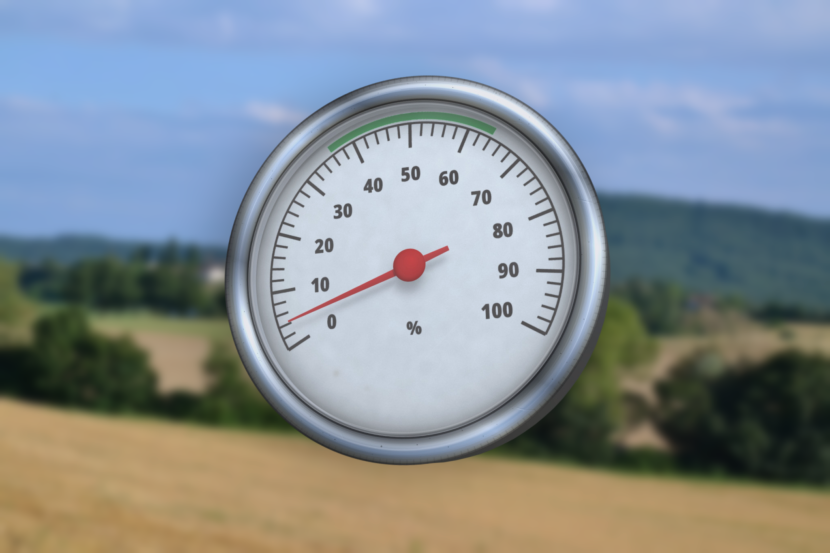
value=4 unit=%
